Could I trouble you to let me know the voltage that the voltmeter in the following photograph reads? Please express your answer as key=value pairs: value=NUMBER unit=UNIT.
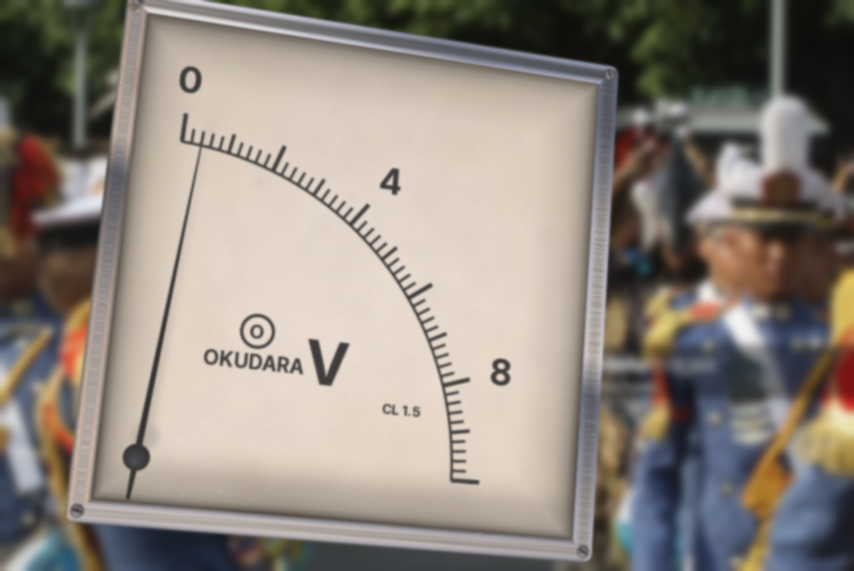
value=0.4 unit=V
